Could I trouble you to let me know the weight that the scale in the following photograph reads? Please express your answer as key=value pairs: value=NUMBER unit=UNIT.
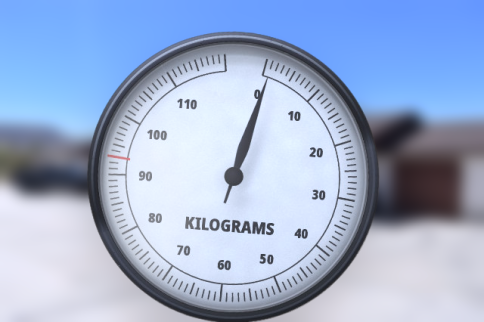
value=1 unit=kg
